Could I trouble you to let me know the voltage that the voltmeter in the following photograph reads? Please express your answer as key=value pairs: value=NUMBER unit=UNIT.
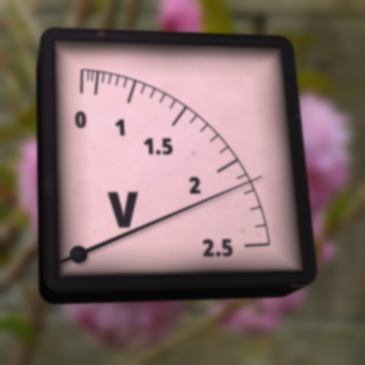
value=2.15 unit=V
